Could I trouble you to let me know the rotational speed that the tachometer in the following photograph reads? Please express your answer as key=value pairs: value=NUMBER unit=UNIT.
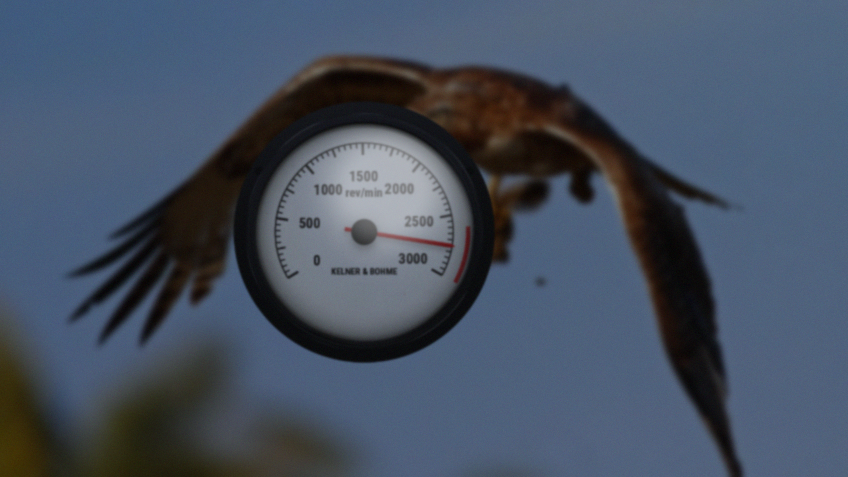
value=2750 unit=rpm
